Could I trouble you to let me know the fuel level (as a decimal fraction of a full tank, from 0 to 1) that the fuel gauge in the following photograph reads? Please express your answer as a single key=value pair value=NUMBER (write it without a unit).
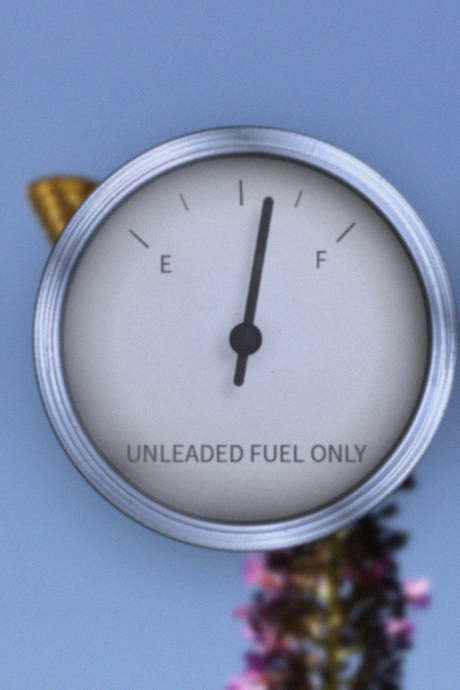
value=0.625
